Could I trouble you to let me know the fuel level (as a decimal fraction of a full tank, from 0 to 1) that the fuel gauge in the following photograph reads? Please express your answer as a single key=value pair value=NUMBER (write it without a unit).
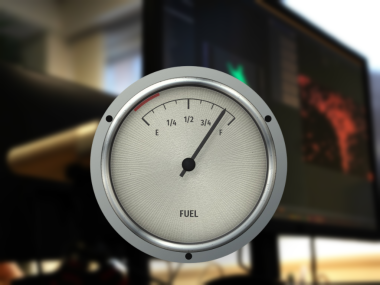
value=0.875
